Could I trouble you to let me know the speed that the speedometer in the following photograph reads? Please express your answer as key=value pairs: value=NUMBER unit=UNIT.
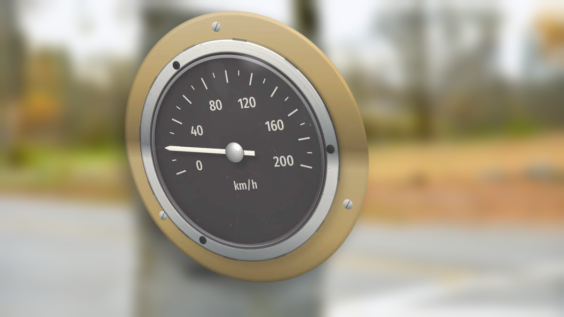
value=20 unit=km/h
